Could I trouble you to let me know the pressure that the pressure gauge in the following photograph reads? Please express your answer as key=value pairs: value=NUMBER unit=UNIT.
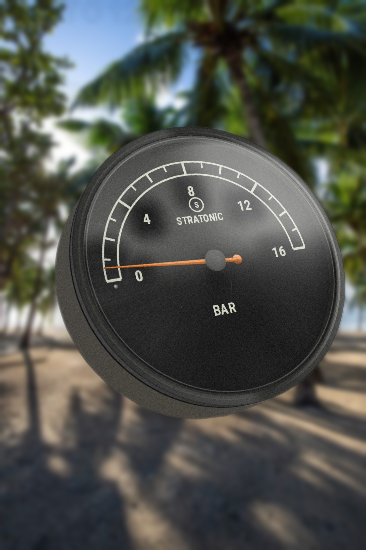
value=0.5 unit=bar
